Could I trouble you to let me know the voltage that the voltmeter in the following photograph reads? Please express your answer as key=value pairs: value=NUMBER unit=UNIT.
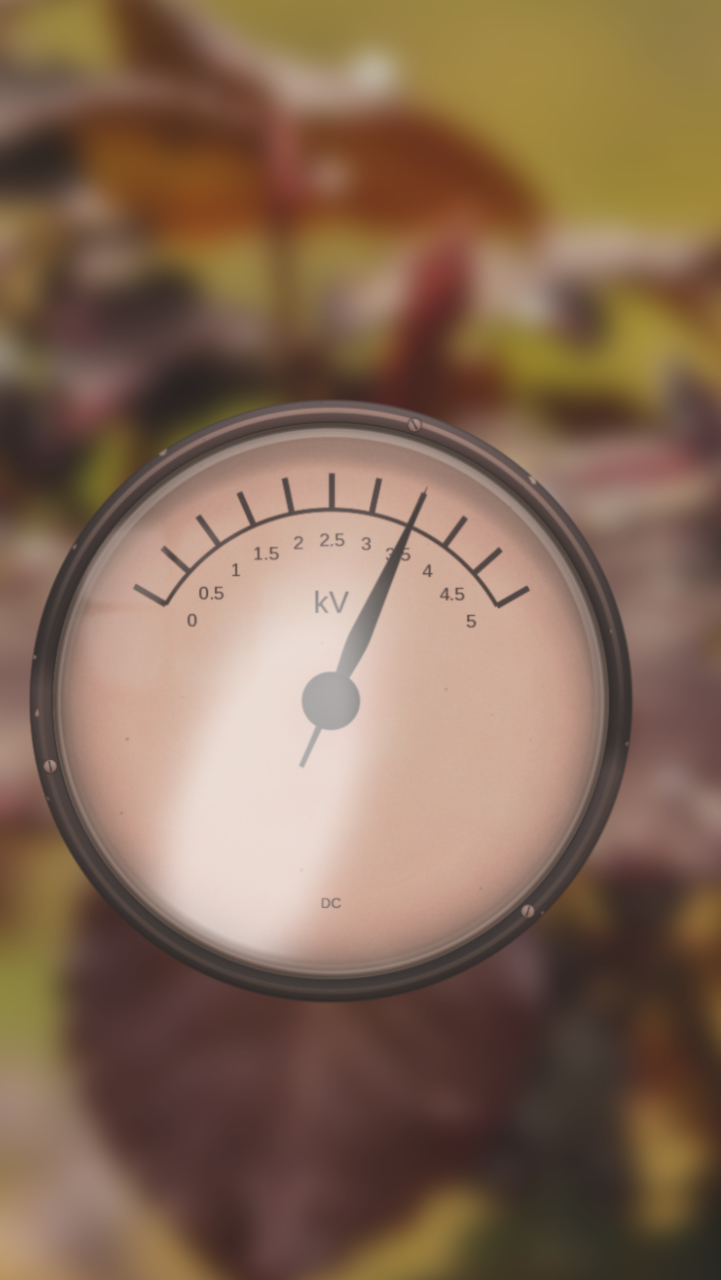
value=3.5 unit=kV
